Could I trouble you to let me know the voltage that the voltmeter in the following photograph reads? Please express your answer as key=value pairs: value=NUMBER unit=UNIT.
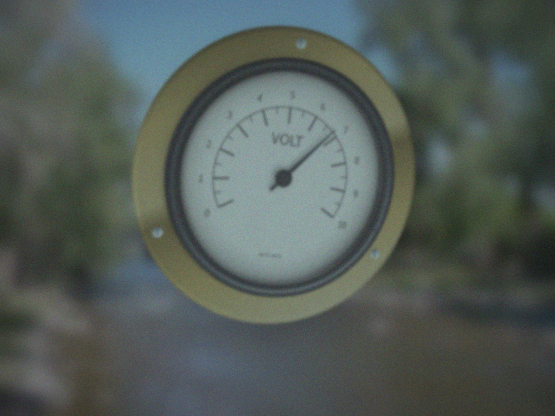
value=6.75 unit=V
